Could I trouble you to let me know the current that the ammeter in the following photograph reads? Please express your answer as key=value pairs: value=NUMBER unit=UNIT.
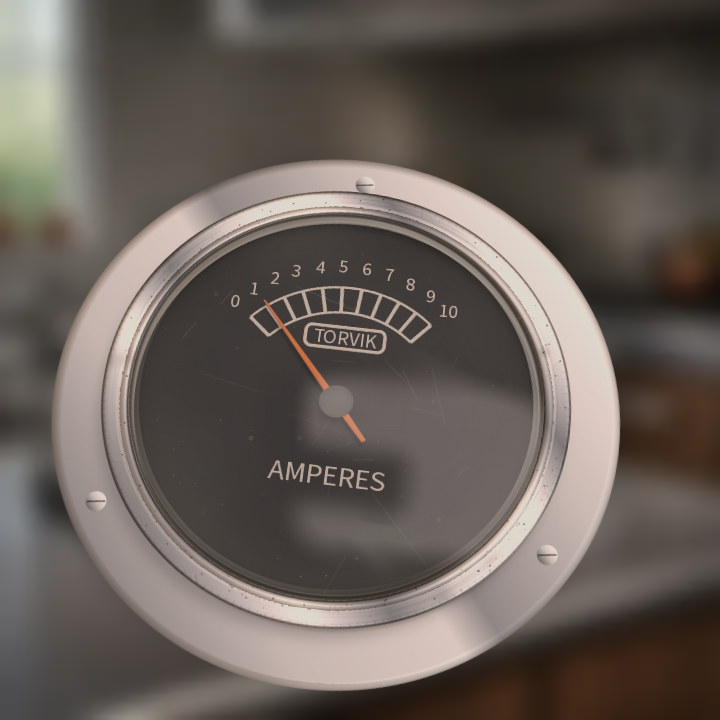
value=1 unit=A
